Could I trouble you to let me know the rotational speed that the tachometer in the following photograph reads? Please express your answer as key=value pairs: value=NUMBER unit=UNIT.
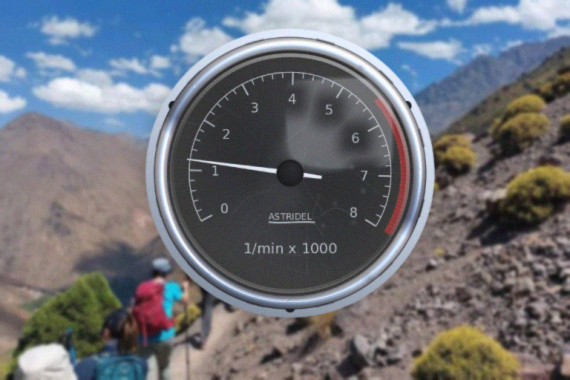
value=1200 unit=rpm
